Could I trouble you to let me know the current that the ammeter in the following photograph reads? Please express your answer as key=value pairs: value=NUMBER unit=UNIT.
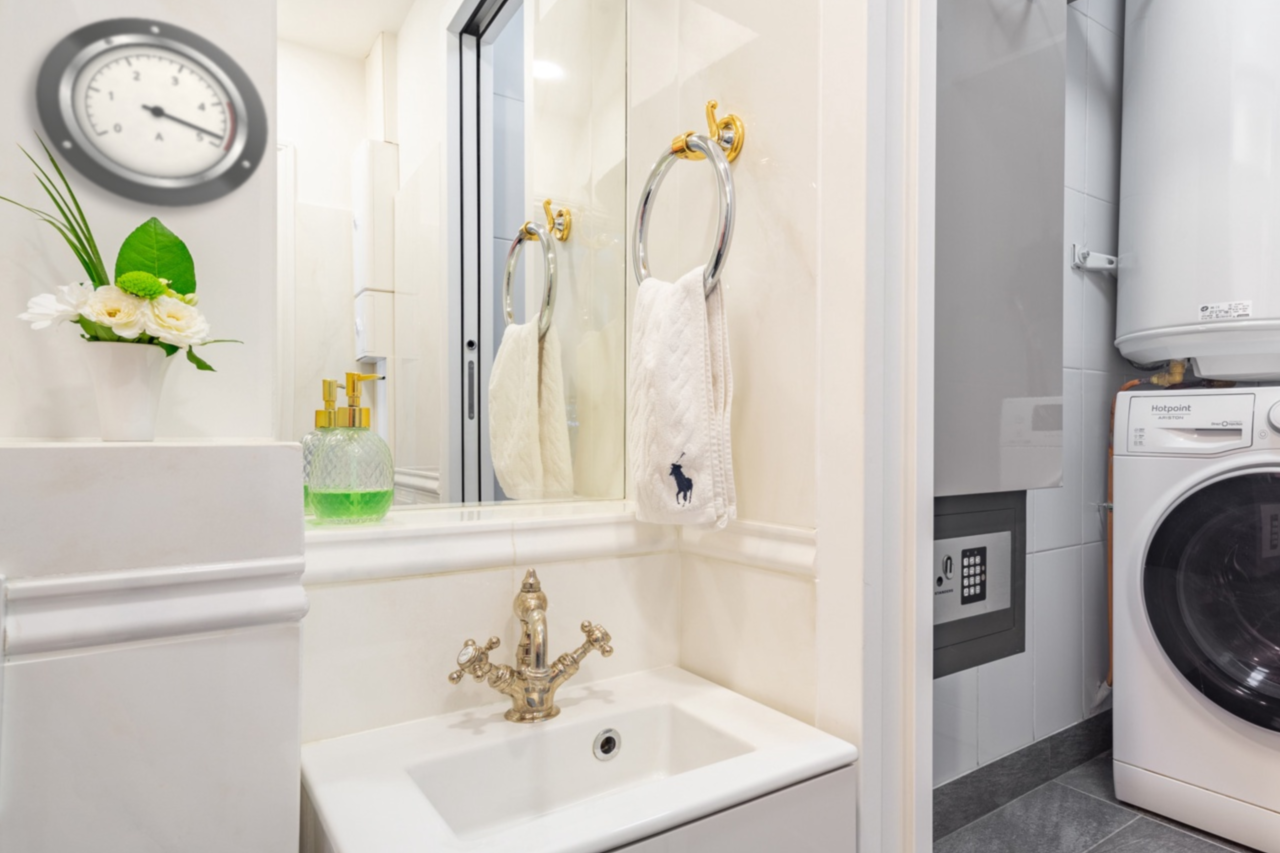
value=4.8 unit=A
